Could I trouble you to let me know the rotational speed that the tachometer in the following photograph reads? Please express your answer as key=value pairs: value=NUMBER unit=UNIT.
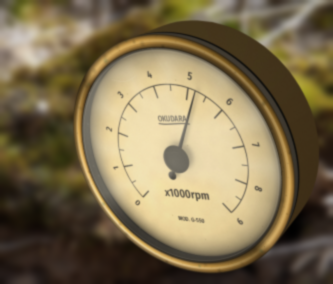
value=5250 unit=rpm
